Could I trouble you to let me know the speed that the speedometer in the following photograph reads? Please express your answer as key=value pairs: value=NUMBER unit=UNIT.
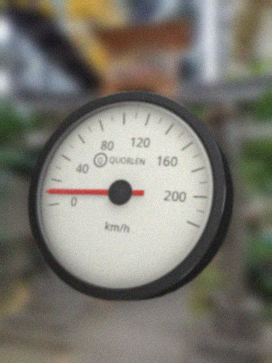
value=10 unit=km/h
